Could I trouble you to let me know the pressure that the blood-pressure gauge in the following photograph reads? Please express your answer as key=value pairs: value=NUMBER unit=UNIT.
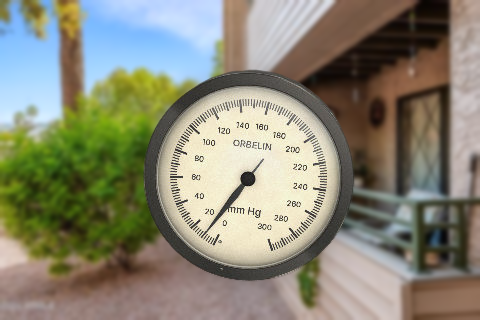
value=10 unit=mmHg
